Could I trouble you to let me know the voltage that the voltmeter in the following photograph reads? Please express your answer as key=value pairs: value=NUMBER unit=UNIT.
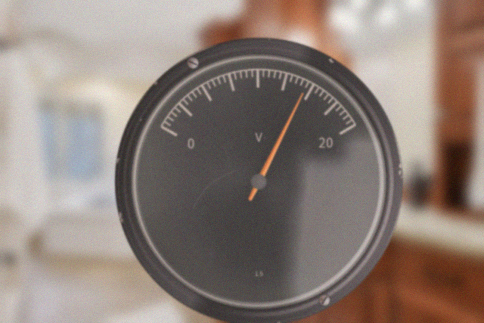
value=14.5 unit=V
